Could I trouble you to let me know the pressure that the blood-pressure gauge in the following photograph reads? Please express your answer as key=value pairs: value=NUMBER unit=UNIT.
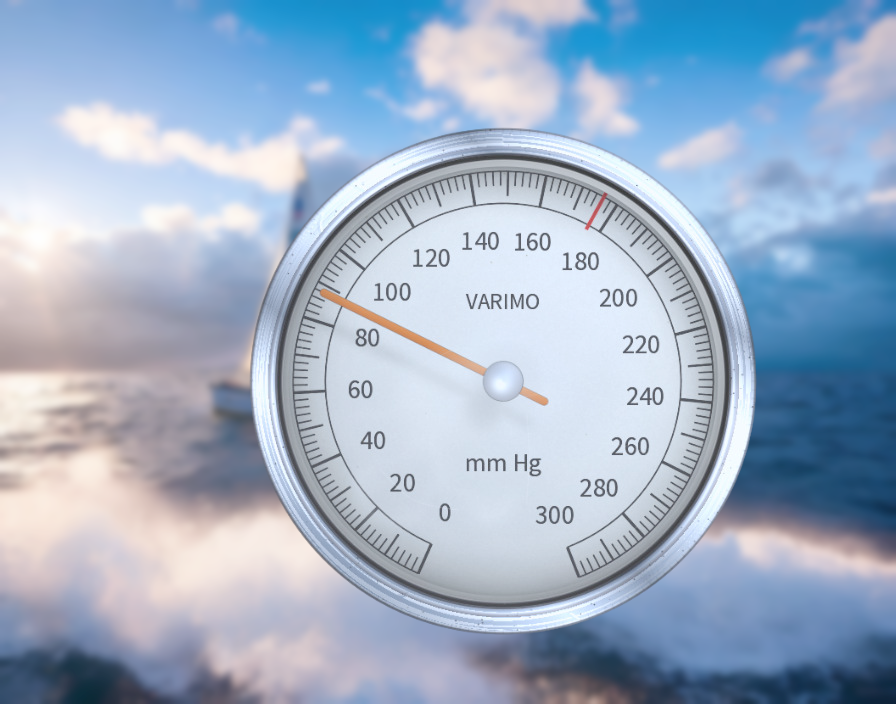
value=88 unit=mmHg
